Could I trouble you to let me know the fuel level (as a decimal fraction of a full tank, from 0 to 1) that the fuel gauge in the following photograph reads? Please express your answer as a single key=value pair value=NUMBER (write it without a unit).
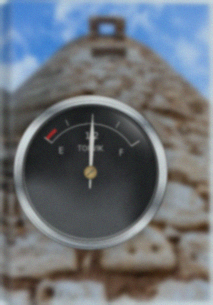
value=0.5
